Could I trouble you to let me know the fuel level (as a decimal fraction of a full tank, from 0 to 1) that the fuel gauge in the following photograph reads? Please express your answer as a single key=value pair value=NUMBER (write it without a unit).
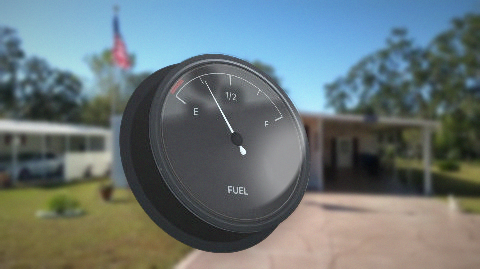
value=0.25
